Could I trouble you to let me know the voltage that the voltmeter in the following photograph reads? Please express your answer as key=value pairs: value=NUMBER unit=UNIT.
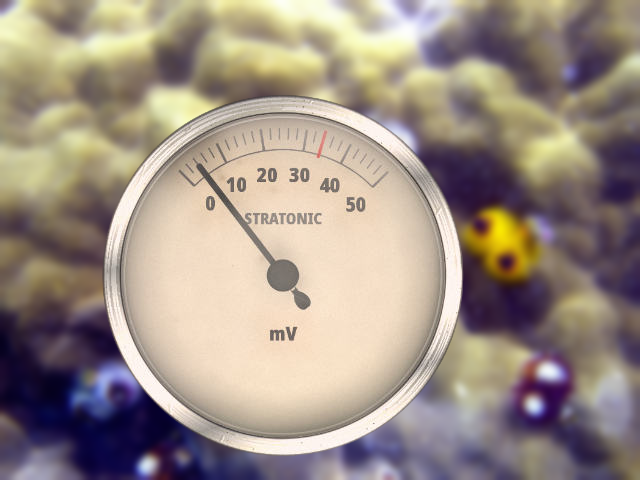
value=4 unit=mV
